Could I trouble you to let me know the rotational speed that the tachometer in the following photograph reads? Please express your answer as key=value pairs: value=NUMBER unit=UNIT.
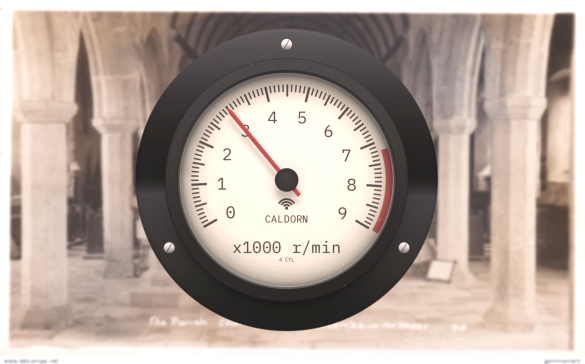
value=3000 unit=rpm
